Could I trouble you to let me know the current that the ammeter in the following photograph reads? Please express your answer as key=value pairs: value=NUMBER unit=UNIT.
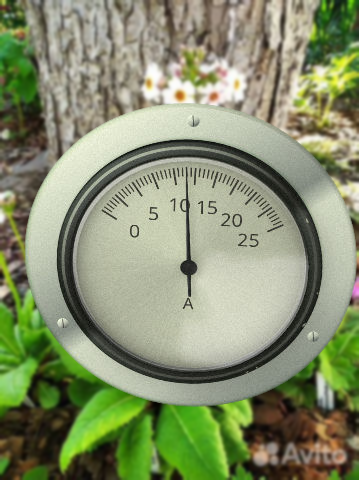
value=11.5 unit=A
